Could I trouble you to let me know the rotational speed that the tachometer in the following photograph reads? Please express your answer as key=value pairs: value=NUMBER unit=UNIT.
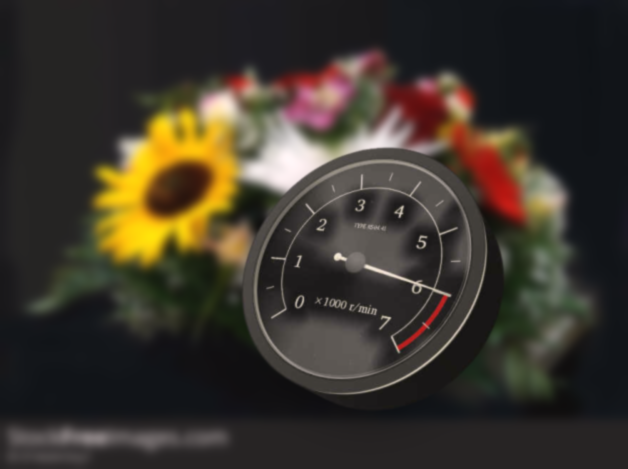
value=6000 unit=rpm
